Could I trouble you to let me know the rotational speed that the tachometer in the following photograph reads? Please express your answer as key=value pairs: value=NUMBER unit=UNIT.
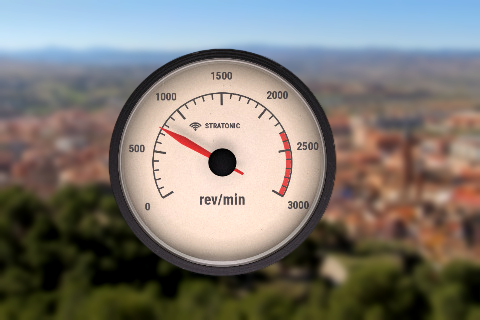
value=750 unit=rpm
